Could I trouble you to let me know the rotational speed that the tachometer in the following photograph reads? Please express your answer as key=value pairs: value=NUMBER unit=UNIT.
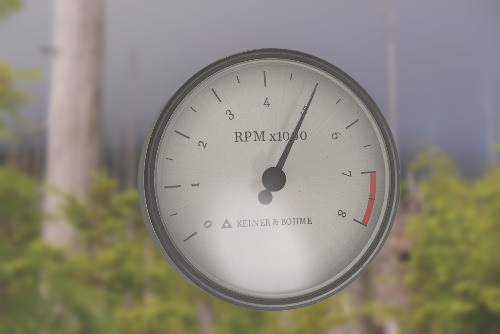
value=5000 unit=rpm
